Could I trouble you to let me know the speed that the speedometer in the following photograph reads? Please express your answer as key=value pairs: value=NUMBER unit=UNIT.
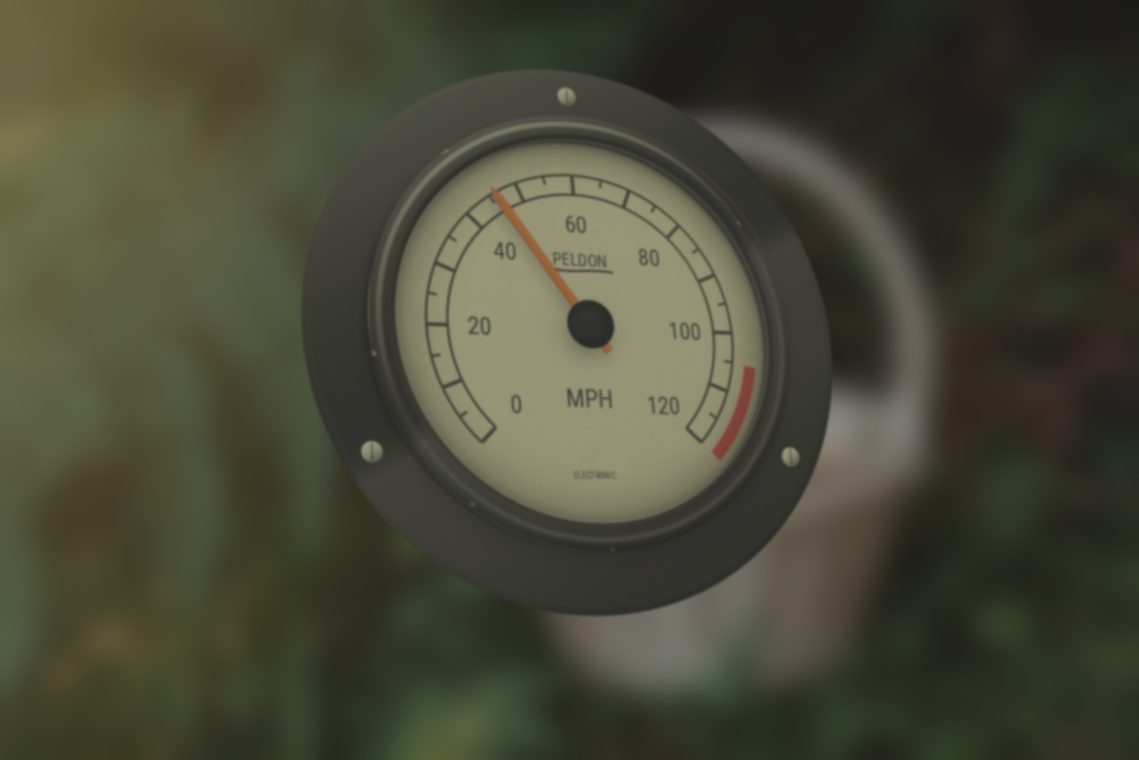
value=45 unit=mph
